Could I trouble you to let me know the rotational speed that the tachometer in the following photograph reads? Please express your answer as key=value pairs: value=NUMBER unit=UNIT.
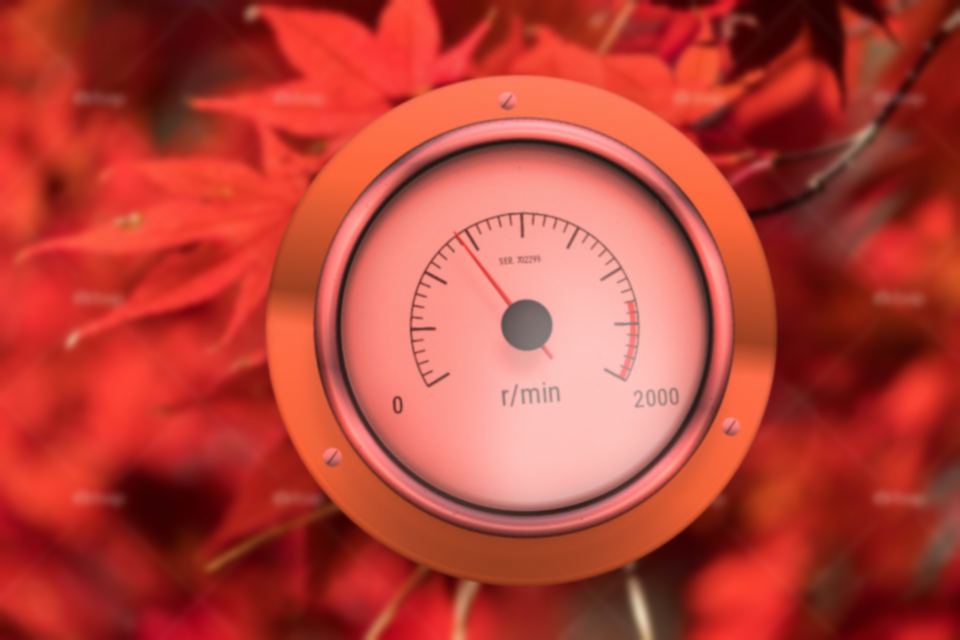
value=700 unit=rpm
